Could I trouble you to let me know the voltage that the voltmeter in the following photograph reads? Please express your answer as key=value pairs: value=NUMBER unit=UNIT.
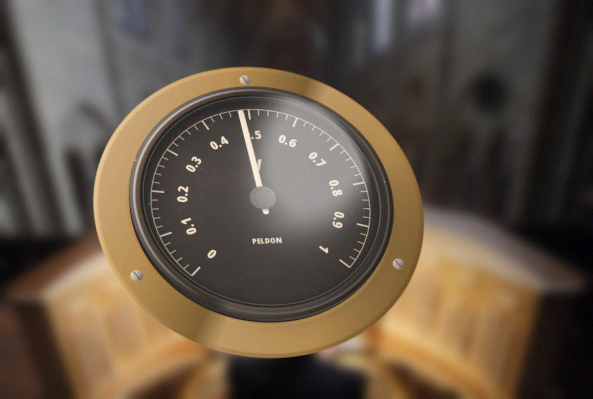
value=0.48 unit=V
